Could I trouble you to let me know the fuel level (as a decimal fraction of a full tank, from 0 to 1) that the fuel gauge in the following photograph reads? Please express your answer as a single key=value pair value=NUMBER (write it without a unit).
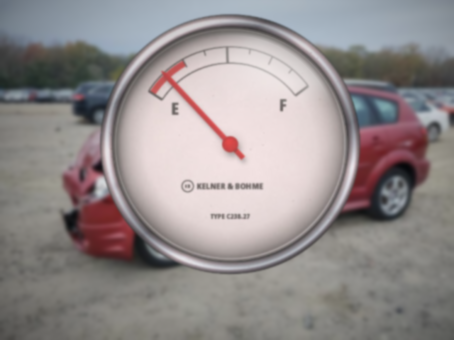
value=0.125
